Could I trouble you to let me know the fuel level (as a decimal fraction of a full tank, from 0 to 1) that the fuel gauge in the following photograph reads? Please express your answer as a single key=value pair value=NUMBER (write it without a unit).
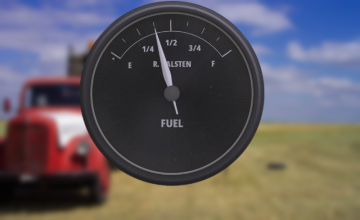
value=0.375
